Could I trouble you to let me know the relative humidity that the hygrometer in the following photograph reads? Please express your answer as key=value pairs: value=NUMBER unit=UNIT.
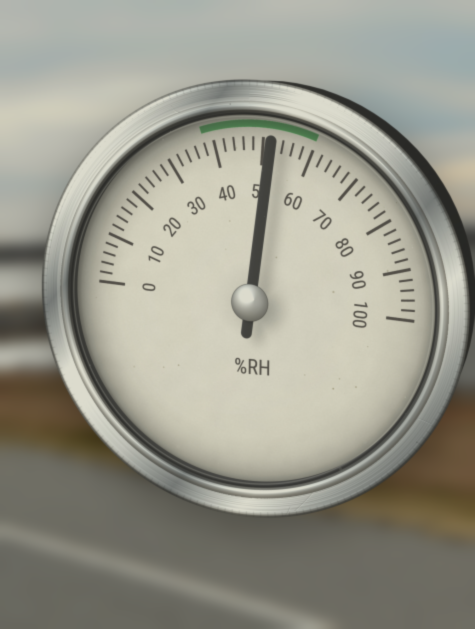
value=52 unit=%
